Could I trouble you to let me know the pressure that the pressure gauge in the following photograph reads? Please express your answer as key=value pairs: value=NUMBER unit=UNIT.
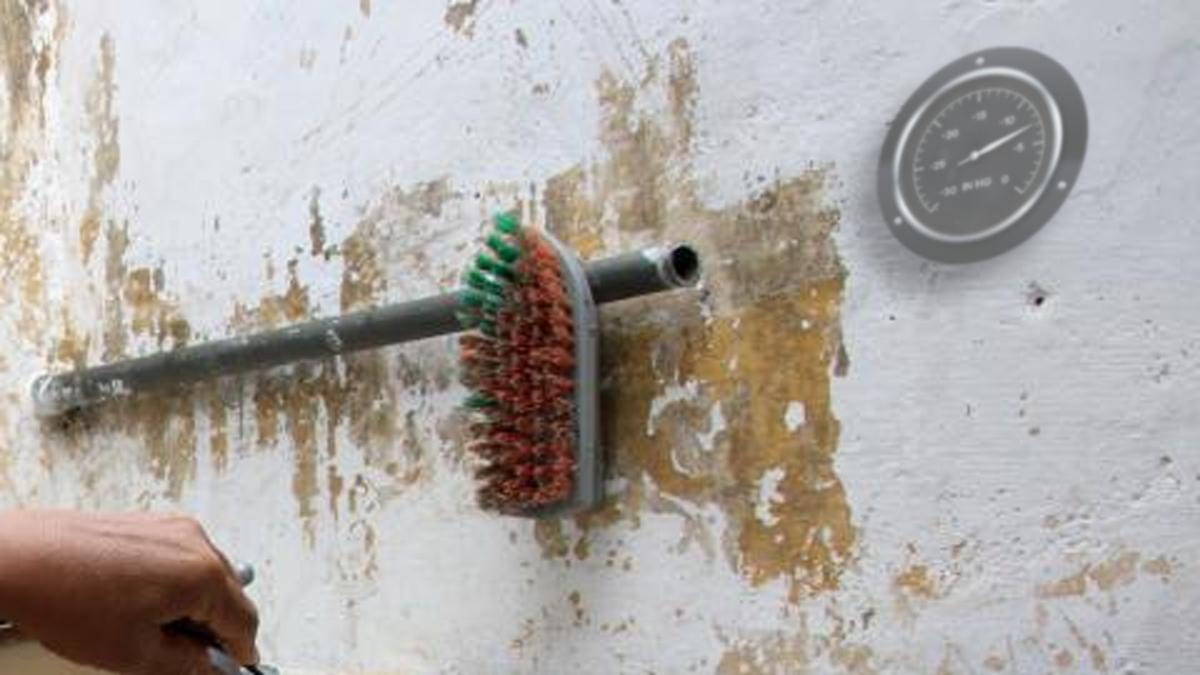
value=-7 unit=inHg
